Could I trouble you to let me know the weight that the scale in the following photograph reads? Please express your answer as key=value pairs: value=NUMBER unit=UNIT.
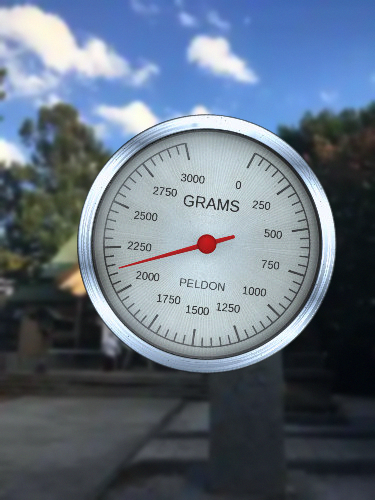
value=2125 unit=g
